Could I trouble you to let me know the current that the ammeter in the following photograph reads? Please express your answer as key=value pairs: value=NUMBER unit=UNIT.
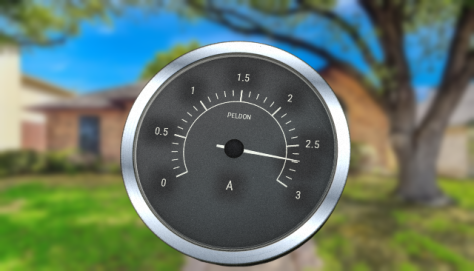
value=2.7 unit=A
